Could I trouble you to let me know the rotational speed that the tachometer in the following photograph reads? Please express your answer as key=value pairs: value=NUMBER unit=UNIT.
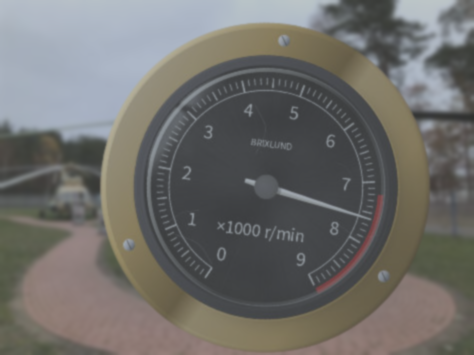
value=7600 unit=rpm
